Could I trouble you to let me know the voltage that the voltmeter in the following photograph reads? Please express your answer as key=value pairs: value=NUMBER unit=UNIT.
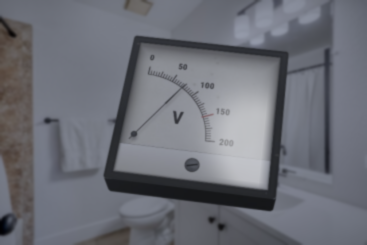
value=75 unit=V
